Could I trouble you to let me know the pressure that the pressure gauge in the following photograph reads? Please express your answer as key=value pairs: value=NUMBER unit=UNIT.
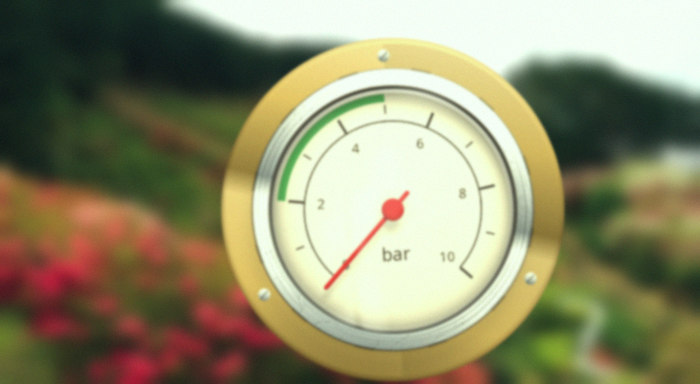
value=0 unit=bar
